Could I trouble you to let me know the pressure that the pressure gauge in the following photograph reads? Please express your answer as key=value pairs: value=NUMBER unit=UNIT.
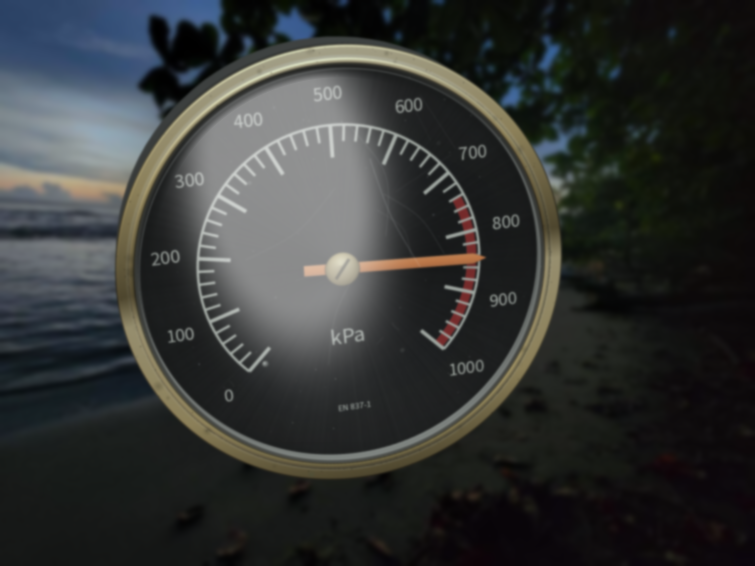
value=840 unit=kPa
